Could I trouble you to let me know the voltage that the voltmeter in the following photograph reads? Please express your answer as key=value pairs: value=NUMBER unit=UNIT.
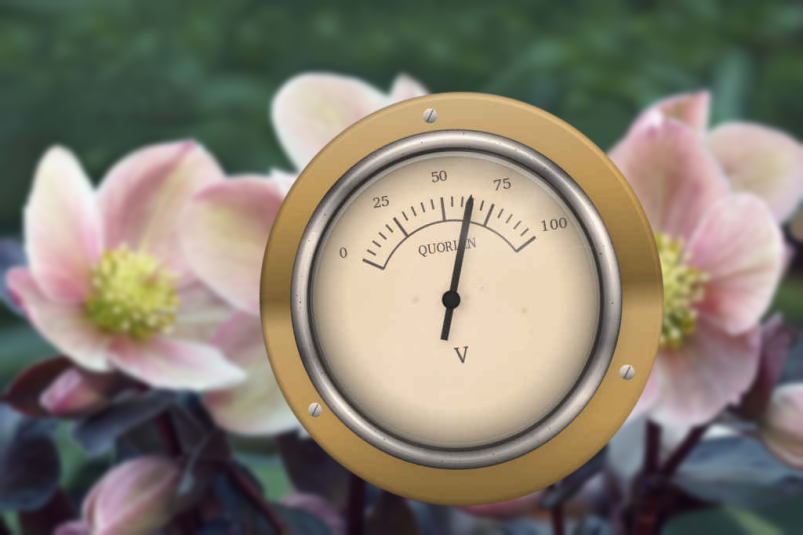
value=65 unit=V
